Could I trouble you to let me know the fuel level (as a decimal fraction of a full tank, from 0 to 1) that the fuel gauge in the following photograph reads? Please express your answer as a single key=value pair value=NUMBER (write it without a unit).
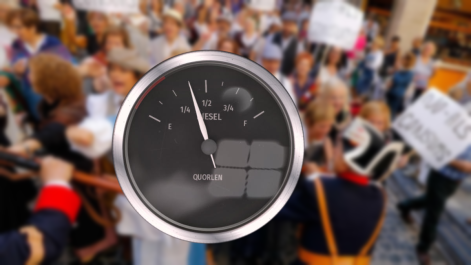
value=0.375
